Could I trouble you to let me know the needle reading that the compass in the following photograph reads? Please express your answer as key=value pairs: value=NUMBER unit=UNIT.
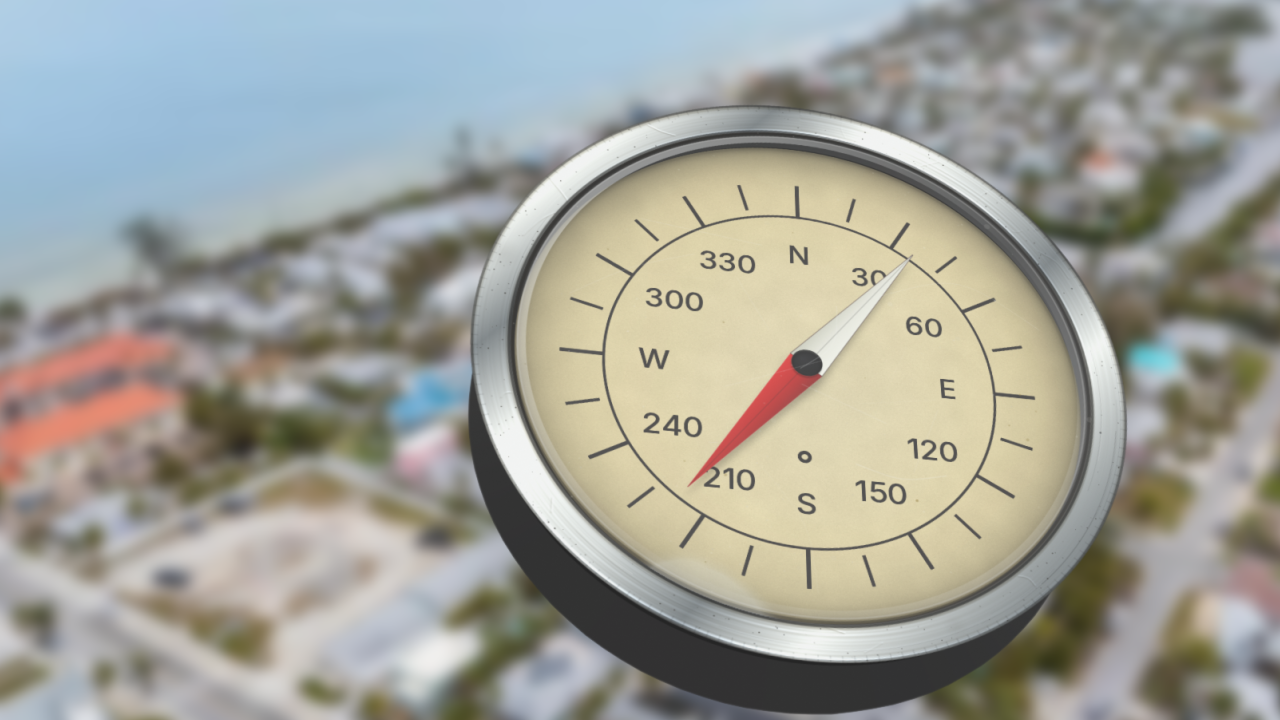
value=217.5 unit=°
